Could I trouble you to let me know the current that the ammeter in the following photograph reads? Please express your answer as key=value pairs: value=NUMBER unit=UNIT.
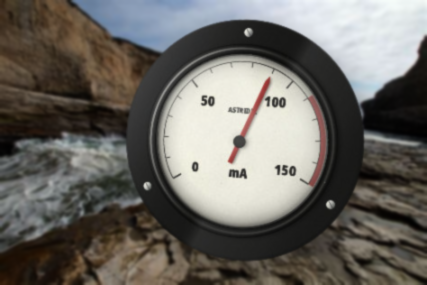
value=90 unit=mA
